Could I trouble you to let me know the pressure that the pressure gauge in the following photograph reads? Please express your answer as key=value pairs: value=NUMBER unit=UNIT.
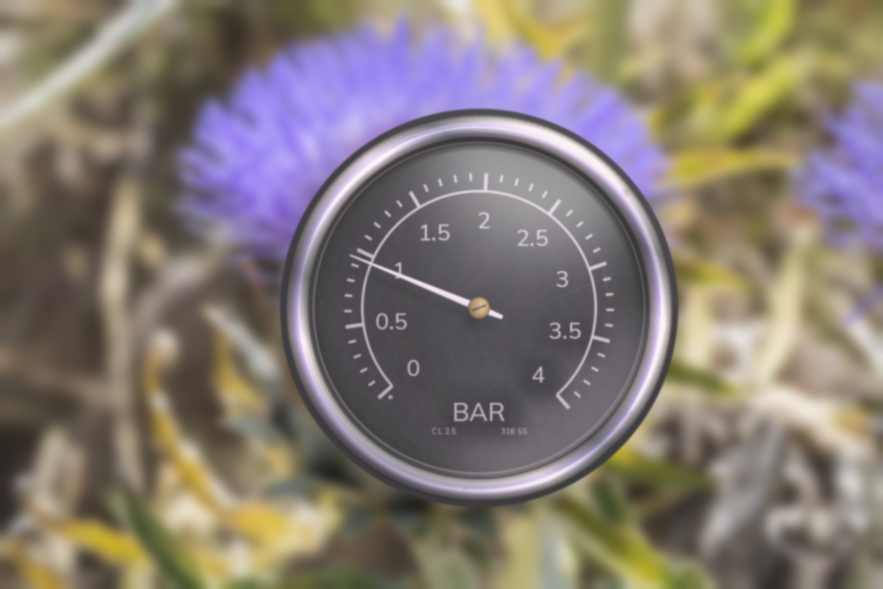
value=0.95 unit=bar
